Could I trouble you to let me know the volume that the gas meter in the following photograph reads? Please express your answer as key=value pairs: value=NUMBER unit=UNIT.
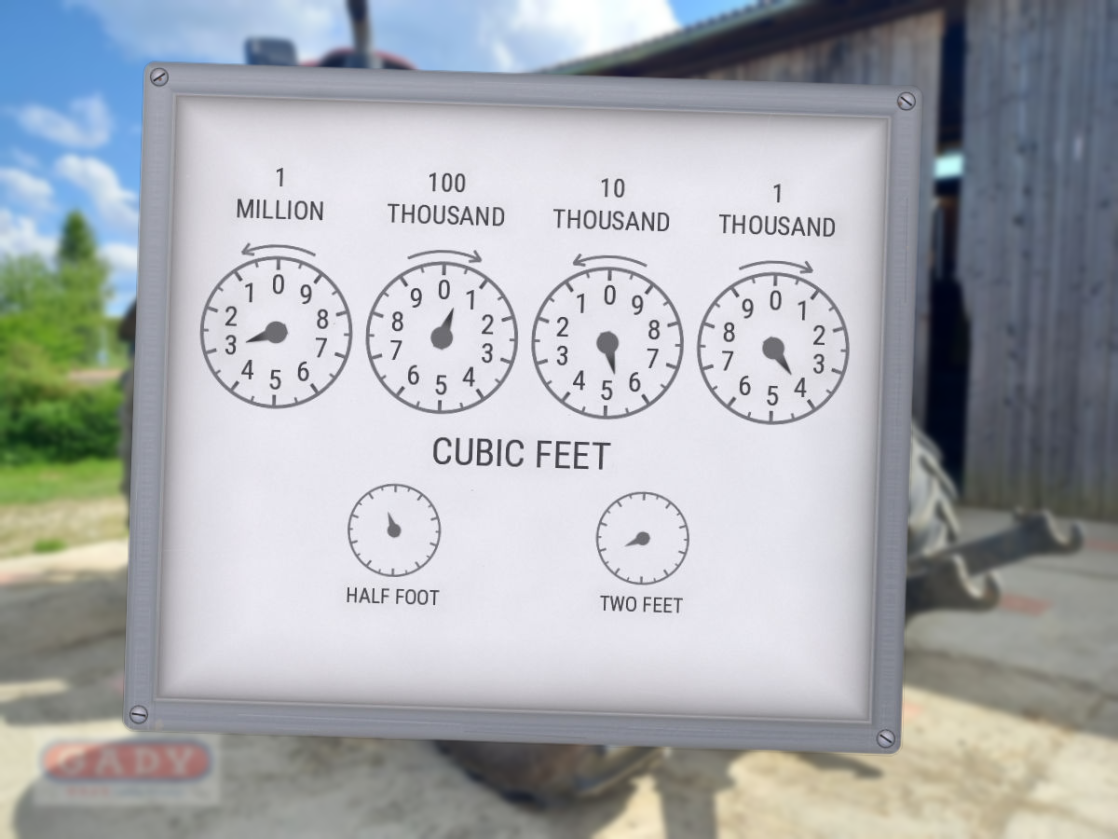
value=305400 unit=ft³
